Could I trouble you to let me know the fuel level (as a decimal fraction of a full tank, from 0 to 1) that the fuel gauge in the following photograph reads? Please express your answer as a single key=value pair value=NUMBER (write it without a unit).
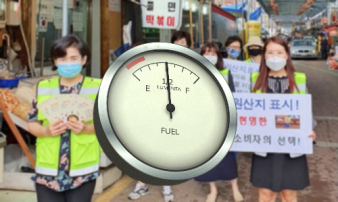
value=0.5
